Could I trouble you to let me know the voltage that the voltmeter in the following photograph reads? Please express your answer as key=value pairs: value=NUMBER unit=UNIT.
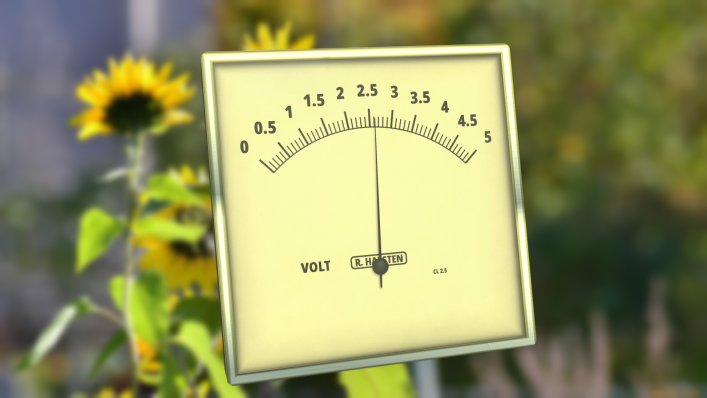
value=2.6 unit=V
